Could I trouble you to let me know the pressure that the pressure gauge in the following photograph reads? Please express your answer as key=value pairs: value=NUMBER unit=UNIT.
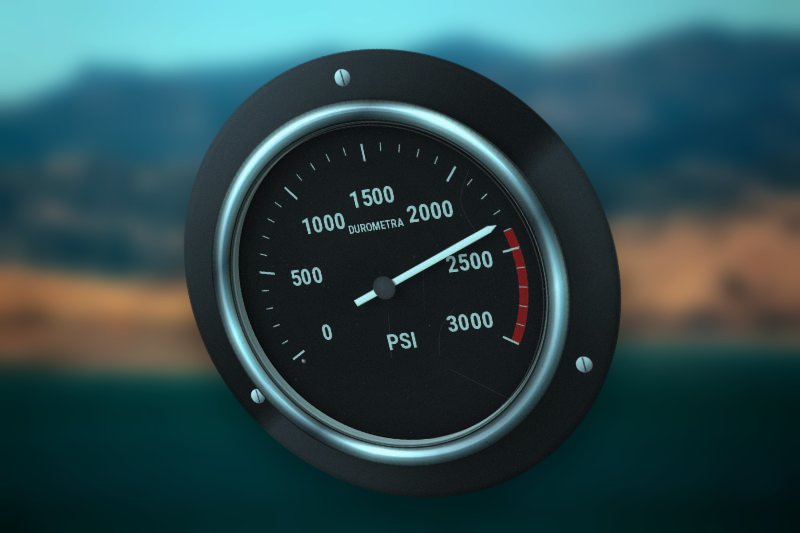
value=2350 unit=psi
